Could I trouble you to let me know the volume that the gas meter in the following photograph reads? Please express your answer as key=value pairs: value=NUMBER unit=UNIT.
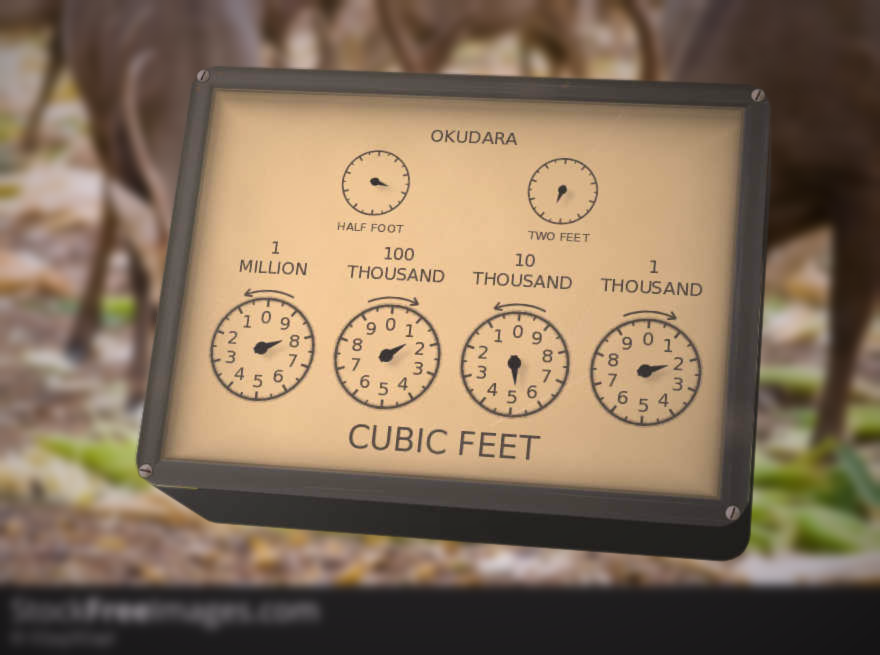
value=815200 unit=ft³
